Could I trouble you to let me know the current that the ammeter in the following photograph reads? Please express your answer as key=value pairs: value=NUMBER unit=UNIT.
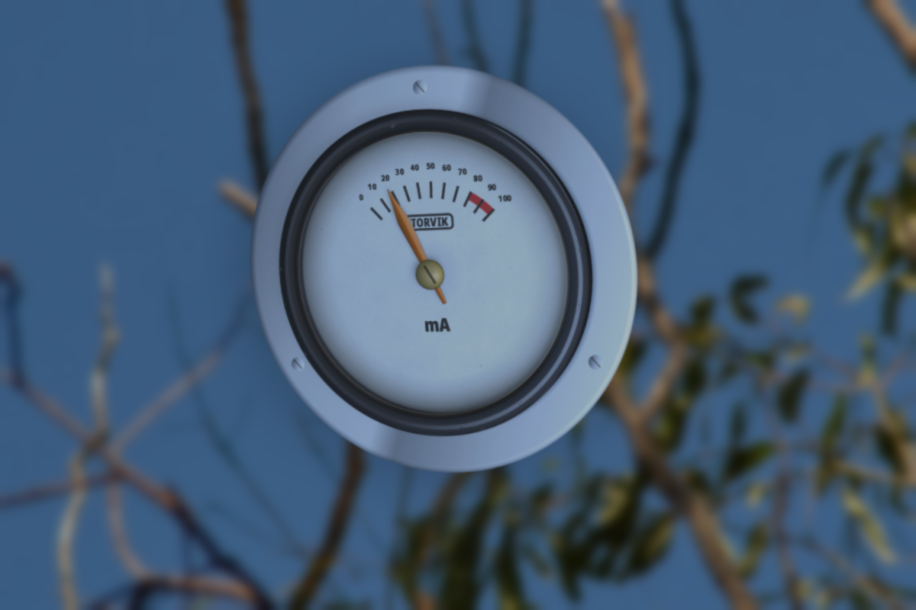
value=20 unit=mA
